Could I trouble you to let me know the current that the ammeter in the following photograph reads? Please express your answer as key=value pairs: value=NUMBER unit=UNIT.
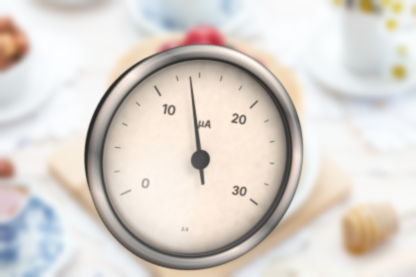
value=13 unit=µA
